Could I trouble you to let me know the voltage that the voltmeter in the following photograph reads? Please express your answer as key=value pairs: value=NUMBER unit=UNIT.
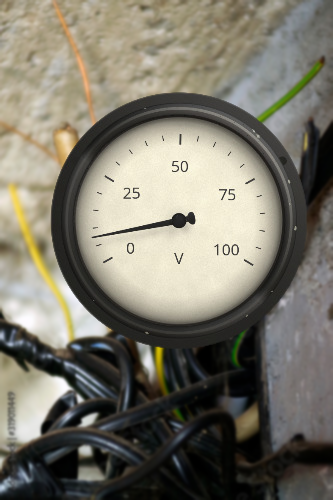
value=7.5 unit=V
